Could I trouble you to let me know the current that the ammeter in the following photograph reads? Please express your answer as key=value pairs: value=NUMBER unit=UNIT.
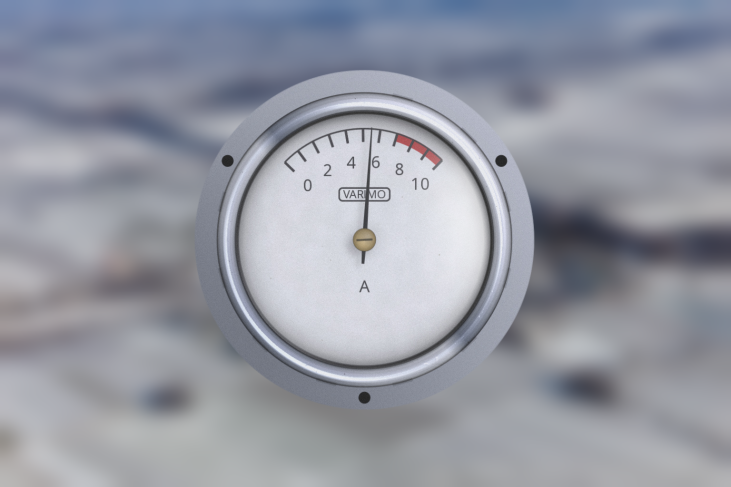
value=5.5 unit=A
